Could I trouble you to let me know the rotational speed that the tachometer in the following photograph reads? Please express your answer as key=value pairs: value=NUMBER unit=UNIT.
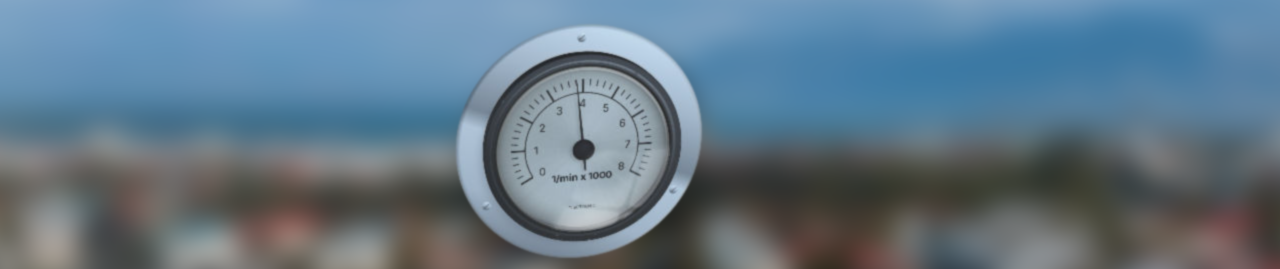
value=3800 unit=rpm
